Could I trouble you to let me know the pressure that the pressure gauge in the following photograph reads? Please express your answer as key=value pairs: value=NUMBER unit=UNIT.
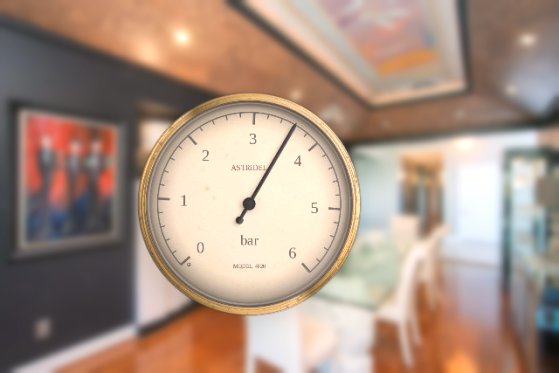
value=3.6 unit=bar
